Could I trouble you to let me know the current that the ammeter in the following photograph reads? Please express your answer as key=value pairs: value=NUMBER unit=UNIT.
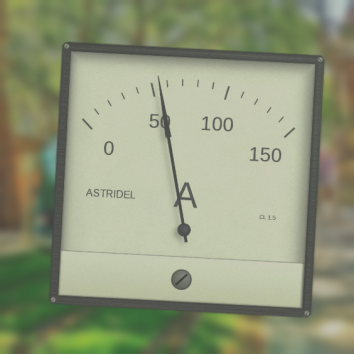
value=55 unit=A
